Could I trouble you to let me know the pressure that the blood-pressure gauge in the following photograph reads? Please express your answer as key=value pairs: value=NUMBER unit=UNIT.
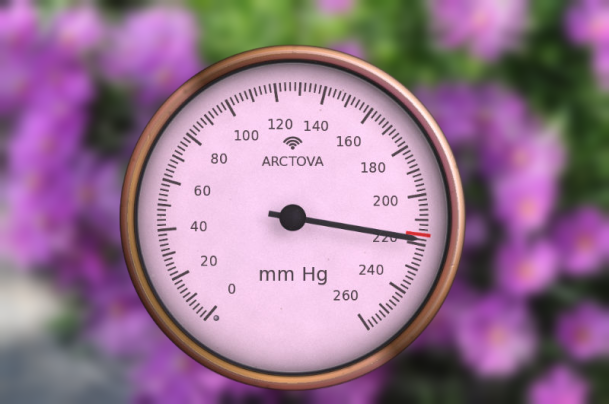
value=218 unit=mmHg
